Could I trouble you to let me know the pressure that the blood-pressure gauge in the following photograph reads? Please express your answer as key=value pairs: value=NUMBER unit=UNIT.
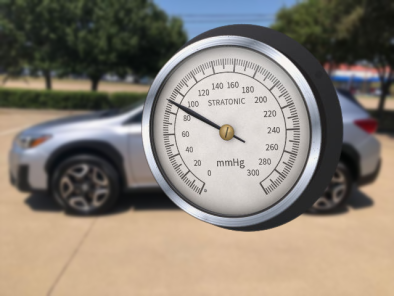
value=90 unit=mmHg
